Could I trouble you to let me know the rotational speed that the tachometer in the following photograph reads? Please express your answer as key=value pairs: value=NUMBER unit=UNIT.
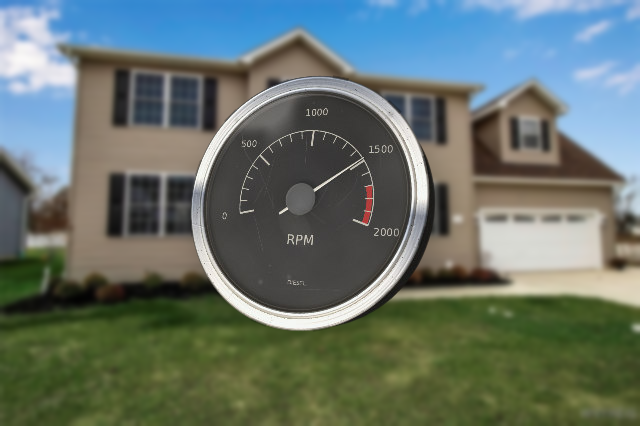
value=1500 unit=rpm
